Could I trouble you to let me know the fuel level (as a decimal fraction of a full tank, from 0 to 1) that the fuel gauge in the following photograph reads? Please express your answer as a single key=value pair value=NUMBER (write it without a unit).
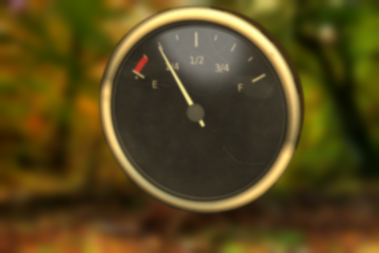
value=0.25
